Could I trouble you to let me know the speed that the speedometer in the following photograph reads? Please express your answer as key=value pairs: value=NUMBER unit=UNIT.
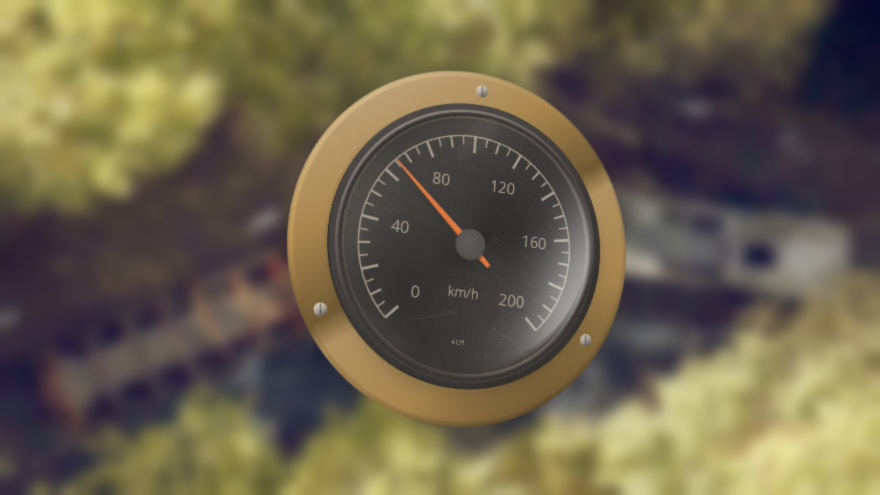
value=65 unit=km/h
